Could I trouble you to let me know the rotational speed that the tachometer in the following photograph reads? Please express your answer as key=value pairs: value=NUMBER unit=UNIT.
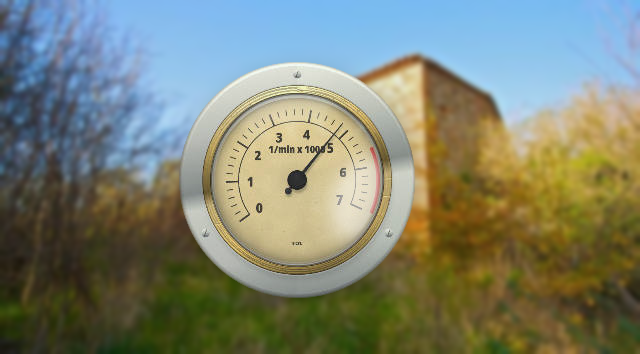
value=4800 unit=rpm
